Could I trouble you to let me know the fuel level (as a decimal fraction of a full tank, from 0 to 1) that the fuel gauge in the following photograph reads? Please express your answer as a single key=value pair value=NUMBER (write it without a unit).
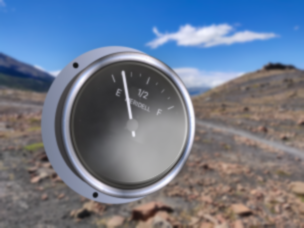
value=0.125
